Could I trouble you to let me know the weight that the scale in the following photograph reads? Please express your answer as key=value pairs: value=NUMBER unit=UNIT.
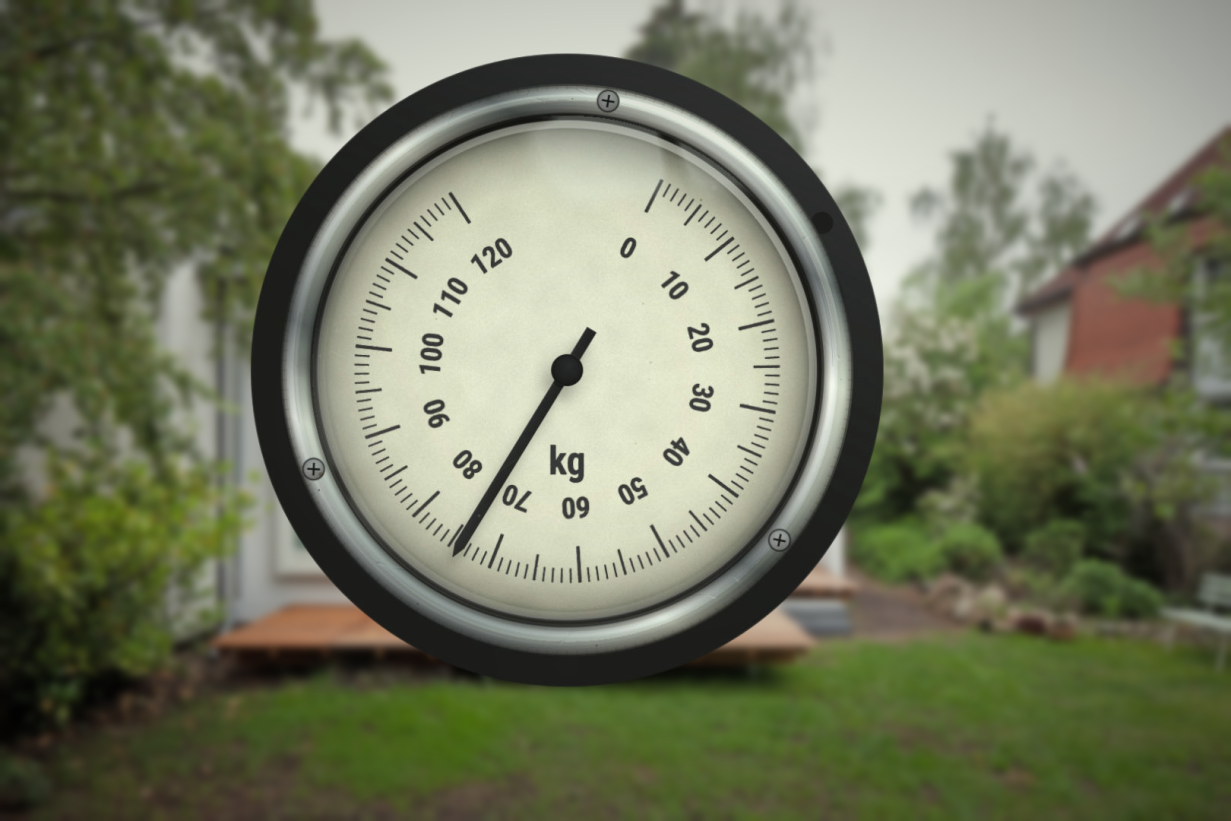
value=74 unit=kg
